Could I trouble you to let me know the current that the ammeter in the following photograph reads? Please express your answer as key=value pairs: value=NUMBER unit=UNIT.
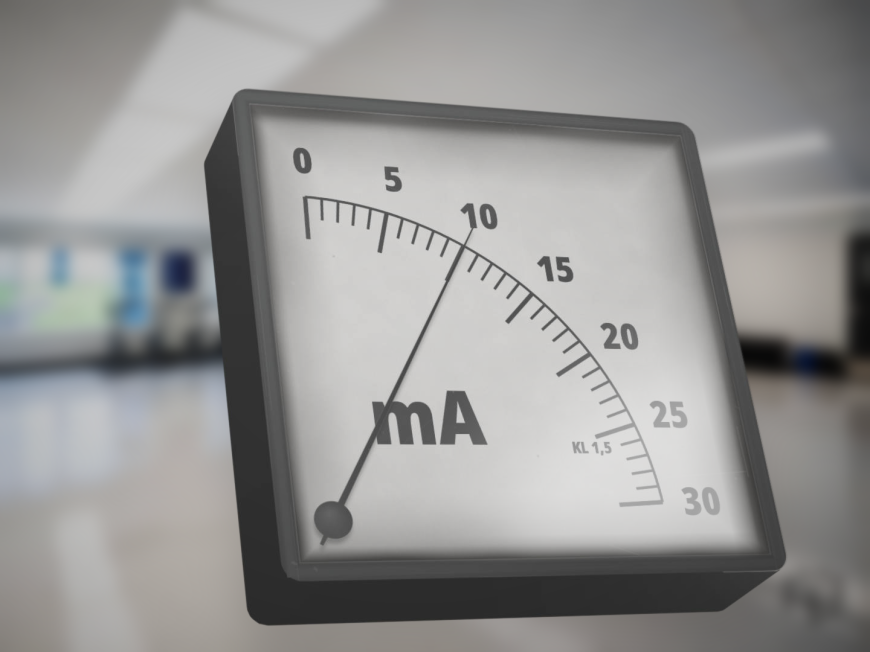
value=10 unit=mA
